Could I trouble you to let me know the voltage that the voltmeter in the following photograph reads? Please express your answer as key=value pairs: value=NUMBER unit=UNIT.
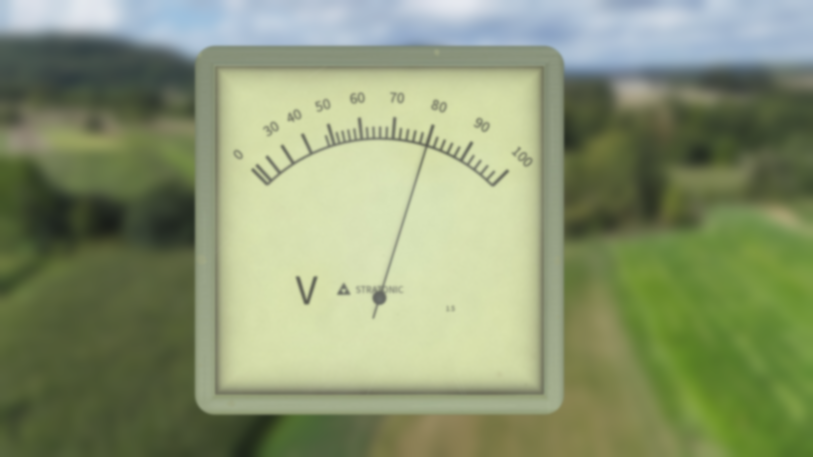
value=80 unit=V
